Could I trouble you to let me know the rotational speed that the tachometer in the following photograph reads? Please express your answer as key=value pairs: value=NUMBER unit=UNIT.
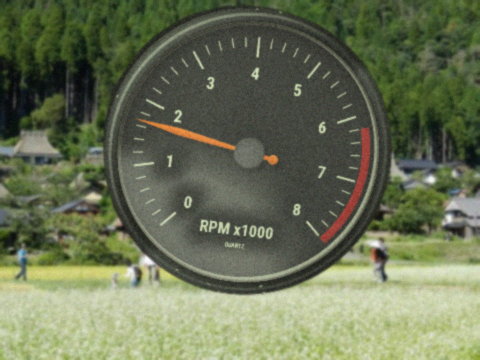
value=1700 unit=rpm
